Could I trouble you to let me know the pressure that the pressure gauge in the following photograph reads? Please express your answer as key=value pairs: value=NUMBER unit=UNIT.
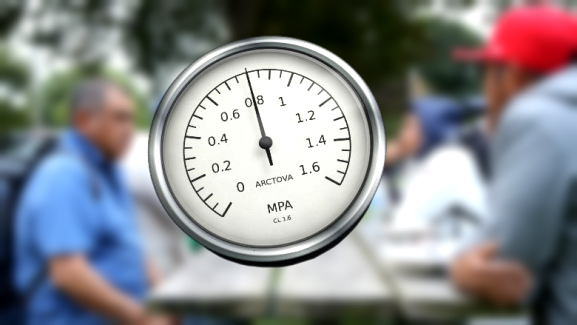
value=0.8 unit=MPa
